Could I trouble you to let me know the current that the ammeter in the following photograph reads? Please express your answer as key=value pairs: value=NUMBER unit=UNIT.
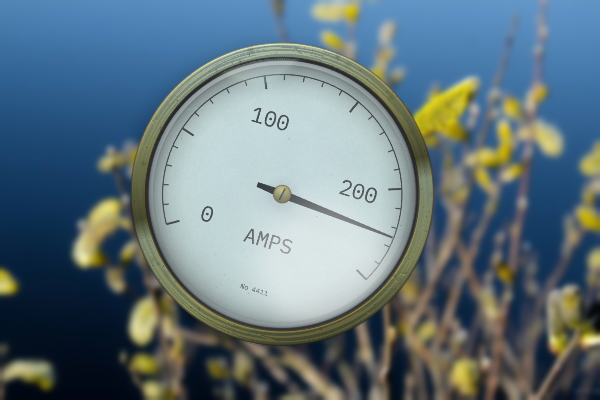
value=225 unit=A
